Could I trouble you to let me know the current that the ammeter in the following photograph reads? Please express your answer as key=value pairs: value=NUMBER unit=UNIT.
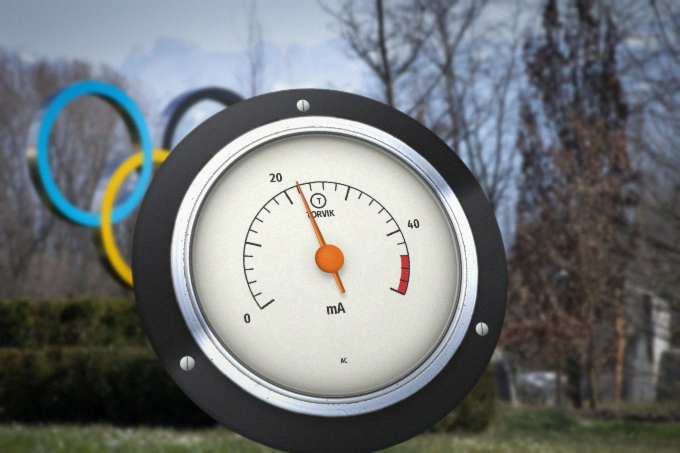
value=22 unit=mA
